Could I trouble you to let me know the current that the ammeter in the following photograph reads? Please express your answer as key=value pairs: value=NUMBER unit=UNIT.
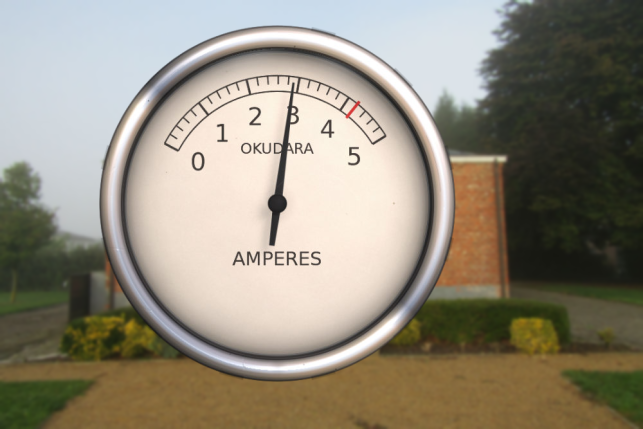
value=2.9 unit=A
